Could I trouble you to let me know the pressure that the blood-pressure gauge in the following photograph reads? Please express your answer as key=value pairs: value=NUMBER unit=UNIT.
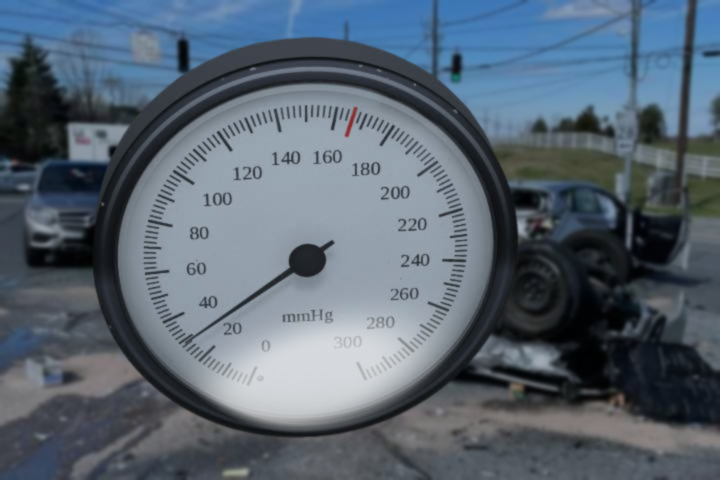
value=30 unit=mmHg
